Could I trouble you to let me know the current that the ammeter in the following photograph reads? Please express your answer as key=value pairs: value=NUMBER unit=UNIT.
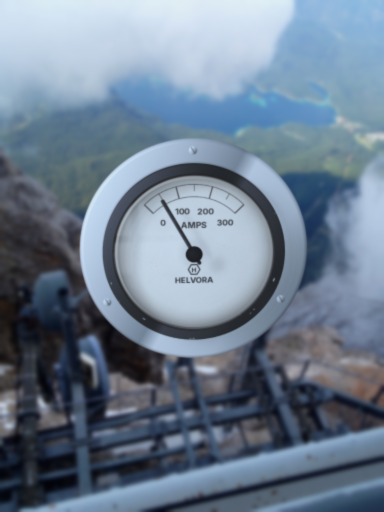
value=50 unit=A
